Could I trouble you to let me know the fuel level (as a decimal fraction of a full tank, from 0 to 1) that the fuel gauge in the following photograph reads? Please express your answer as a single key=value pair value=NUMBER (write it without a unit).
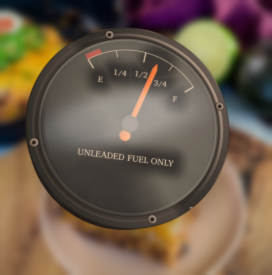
value=0.625
